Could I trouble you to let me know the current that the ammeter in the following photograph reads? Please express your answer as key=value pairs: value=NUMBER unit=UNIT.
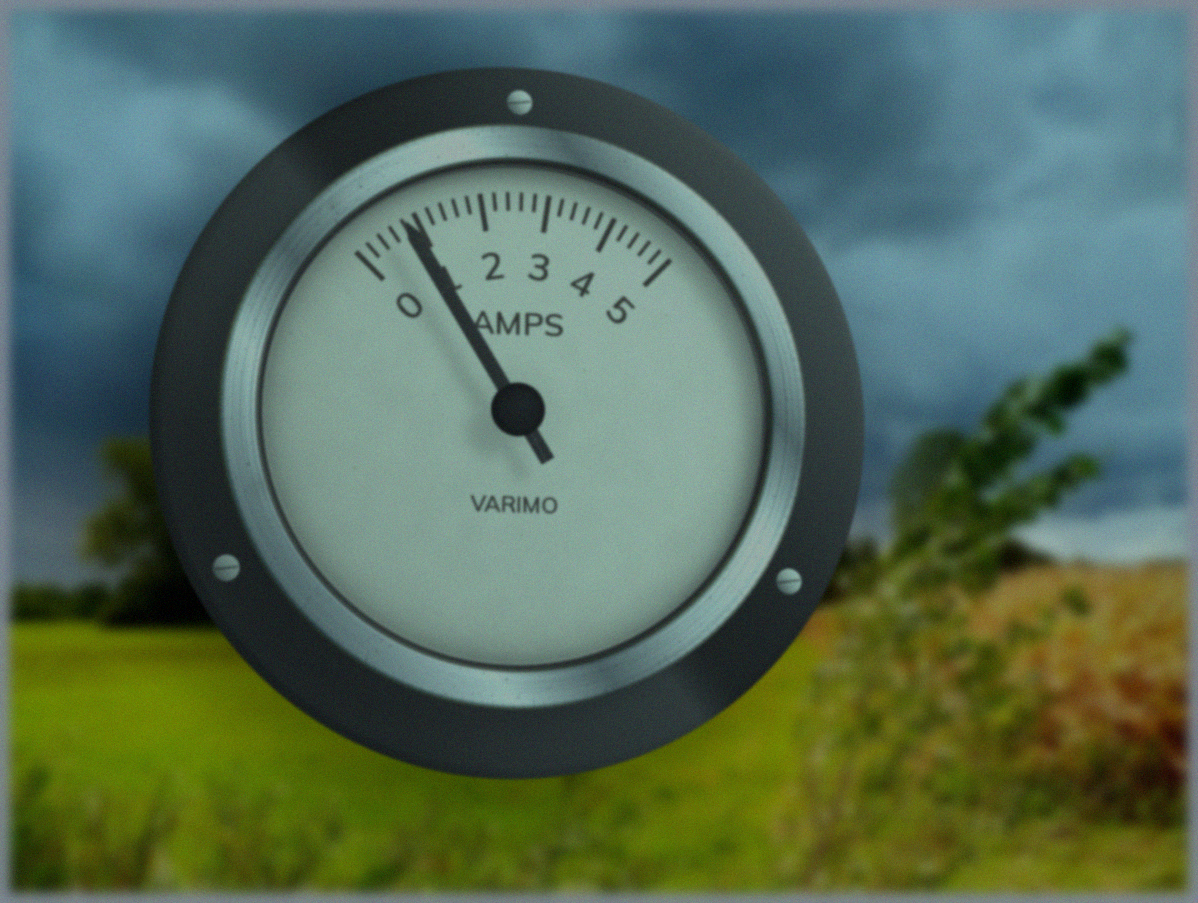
value=0.8 unit=A
